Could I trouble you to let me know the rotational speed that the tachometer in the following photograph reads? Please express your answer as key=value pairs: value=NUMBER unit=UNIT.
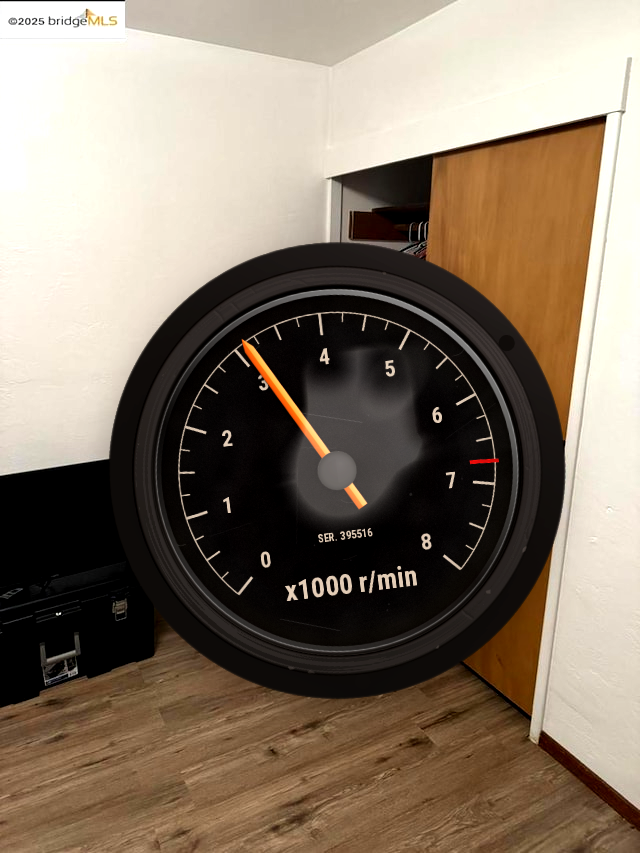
value=3125 unit=rpm
